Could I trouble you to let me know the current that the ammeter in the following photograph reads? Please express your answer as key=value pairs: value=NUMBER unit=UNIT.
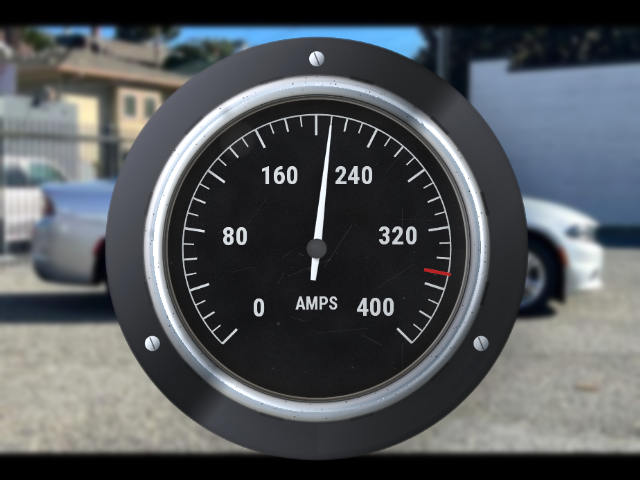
value=210 unit=A
